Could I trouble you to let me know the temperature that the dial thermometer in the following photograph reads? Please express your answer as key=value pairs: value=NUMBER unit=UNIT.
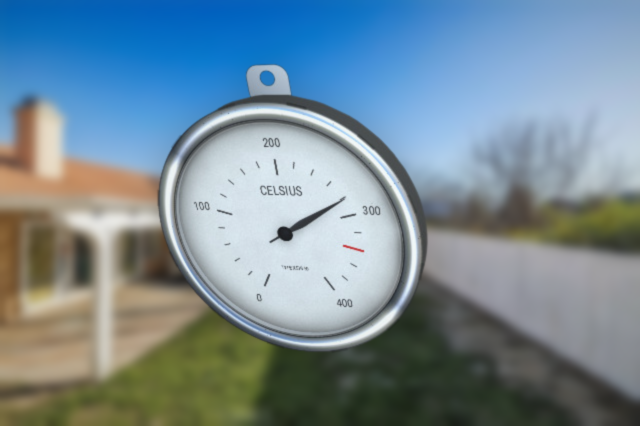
value=280 unit=°C
